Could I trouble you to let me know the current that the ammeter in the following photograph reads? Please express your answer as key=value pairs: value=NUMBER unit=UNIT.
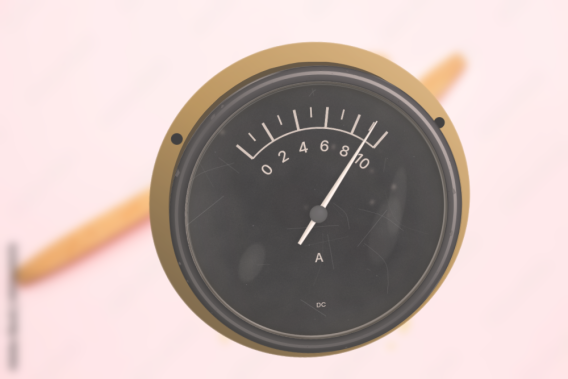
value=9 unit=A
